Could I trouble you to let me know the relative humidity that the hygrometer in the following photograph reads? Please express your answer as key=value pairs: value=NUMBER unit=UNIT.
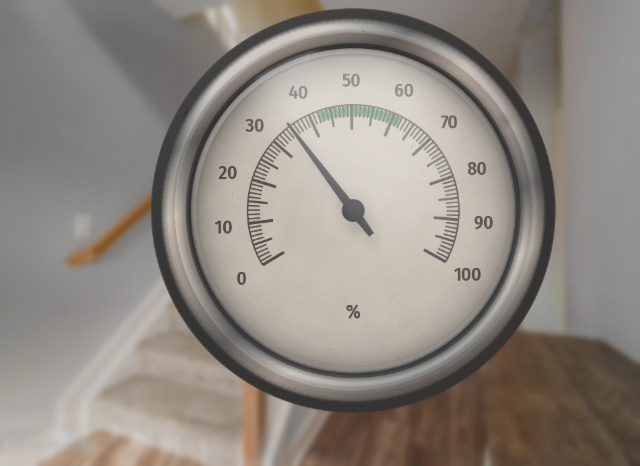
value=35 unit=%
